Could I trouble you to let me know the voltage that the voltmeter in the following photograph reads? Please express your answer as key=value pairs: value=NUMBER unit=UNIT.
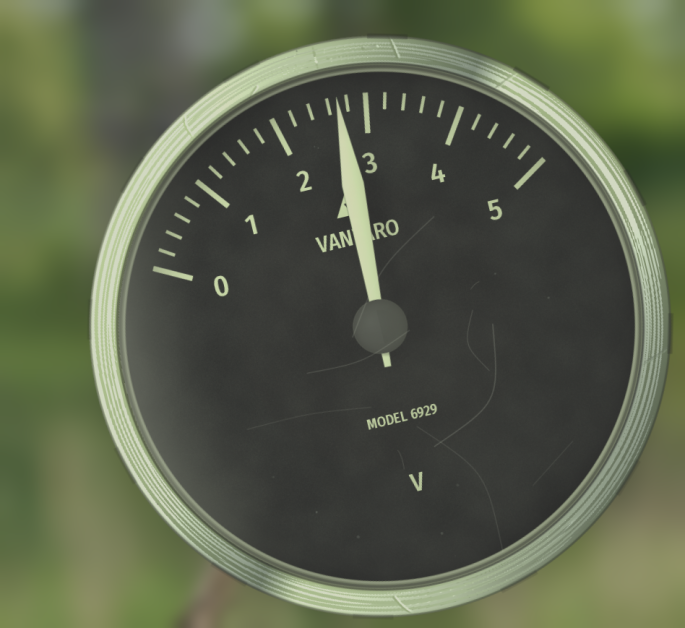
value=2.7 unit=V
